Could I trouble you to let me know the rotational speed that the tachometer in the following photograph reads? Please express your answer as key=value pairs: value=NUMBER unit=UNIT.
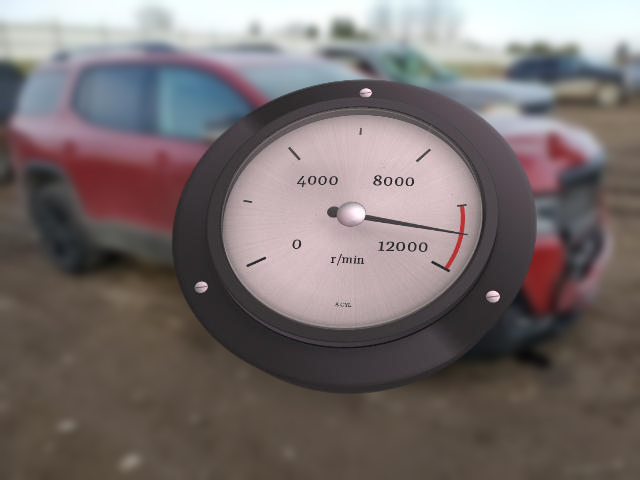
value=11000 unit=rpm
